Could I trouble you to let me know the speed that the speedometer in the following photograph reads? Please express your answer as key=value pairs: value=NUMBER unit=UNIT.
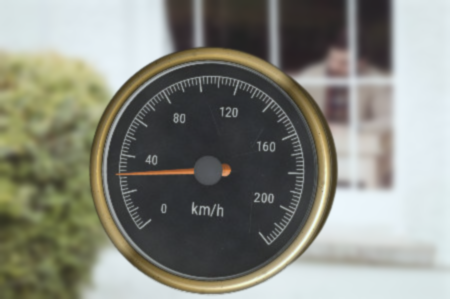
value=30 unit=km/h
